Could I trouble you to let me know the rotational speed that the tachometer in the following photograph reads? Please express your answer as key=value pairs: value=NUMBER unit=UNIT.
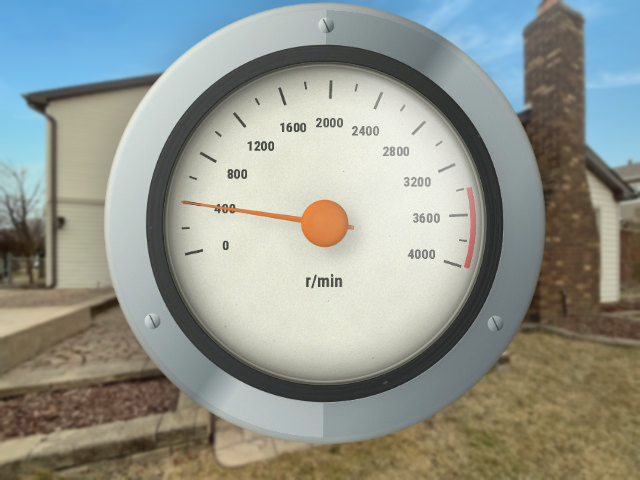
value=400 unit=rpm
